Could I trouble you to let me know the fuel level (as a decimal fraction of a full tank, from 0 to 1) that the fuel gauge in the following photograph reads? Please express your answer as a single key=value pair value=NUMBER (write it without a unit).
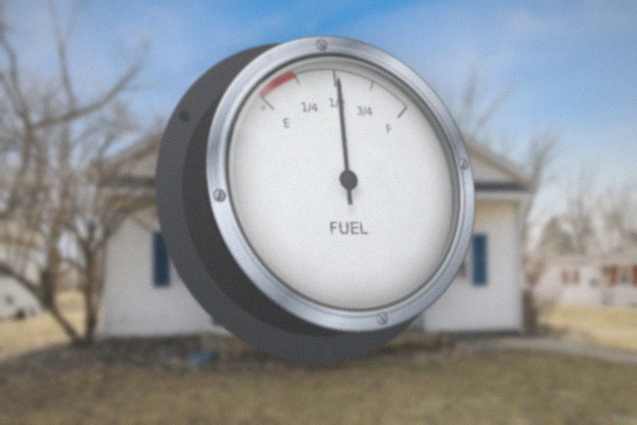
value=0.5
